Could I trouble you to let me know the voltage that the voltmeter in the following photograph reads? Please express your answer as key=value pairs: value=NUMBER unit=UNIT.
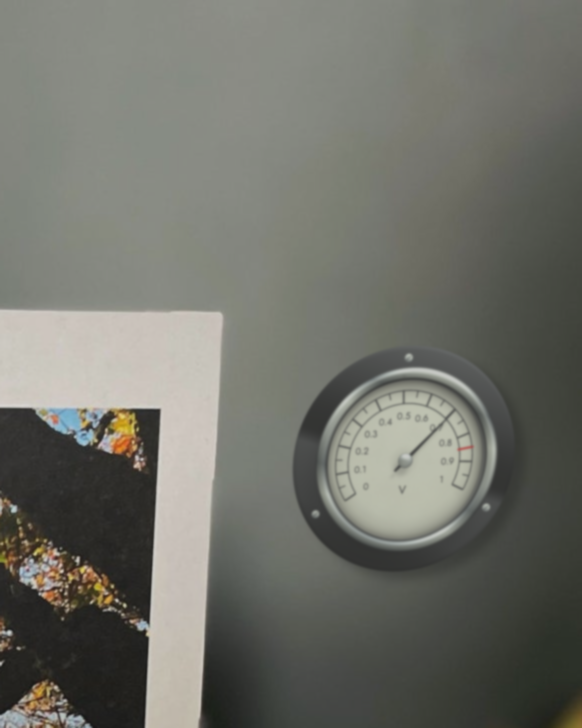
value=0.7 unit=V
